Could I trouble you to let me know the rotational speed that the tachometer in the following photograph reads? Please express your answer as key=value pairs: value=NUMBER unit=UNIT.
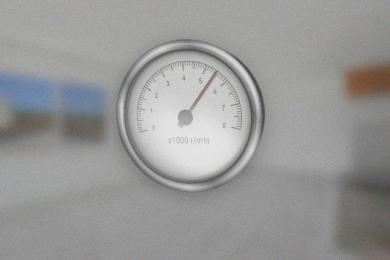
value=5500 unit=rpm
